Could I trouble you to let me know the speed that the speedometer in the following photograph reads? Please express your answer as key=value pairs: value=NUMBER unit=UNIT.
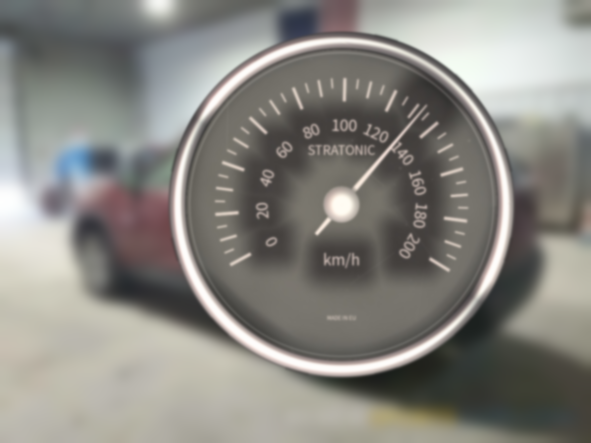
value=132.5 unit=km/h
